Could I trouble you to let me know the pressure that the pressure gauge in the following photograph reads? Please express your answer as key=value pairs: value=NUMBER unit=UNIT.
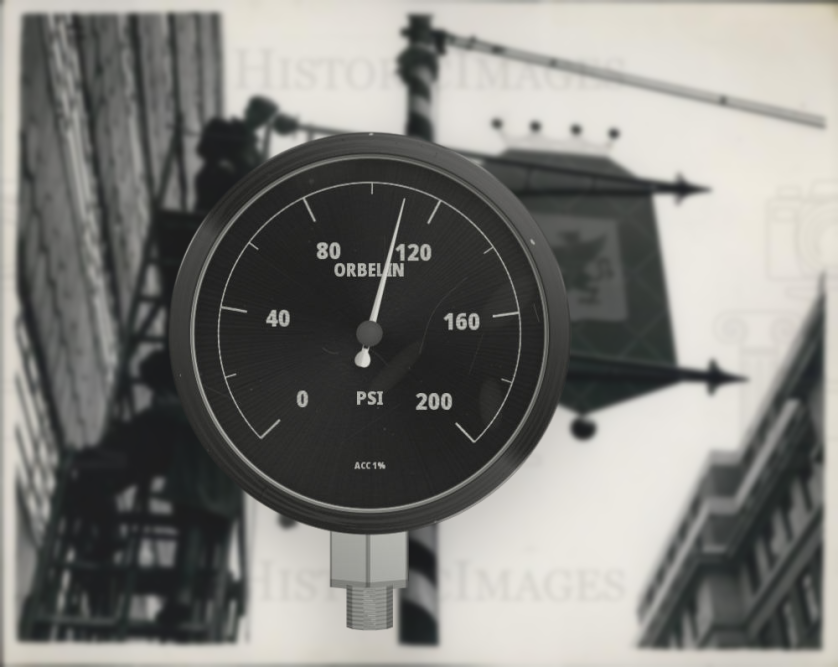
value=110 unit=psi
